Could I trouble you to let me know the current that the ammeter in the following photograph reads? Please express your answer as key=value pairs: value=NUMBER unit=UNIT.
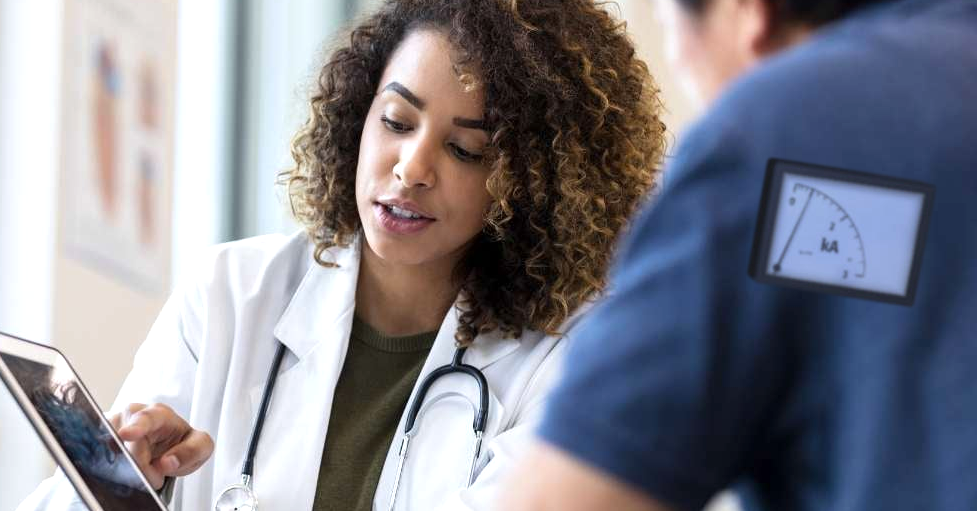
value=1 unit=kA
